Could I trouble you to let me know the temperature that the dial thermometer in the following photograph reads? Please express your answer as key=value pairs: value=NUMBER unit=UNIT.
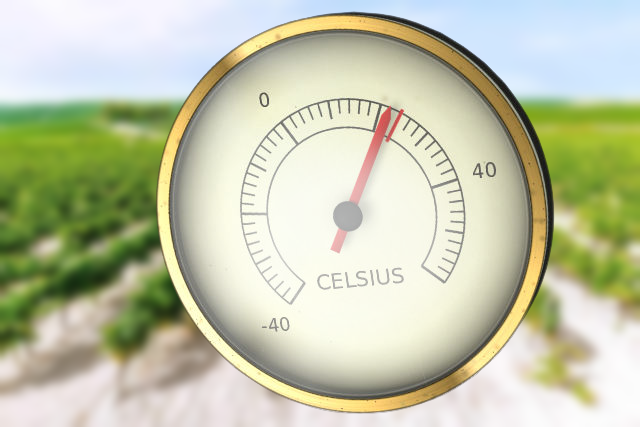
value=22 unit=°C
